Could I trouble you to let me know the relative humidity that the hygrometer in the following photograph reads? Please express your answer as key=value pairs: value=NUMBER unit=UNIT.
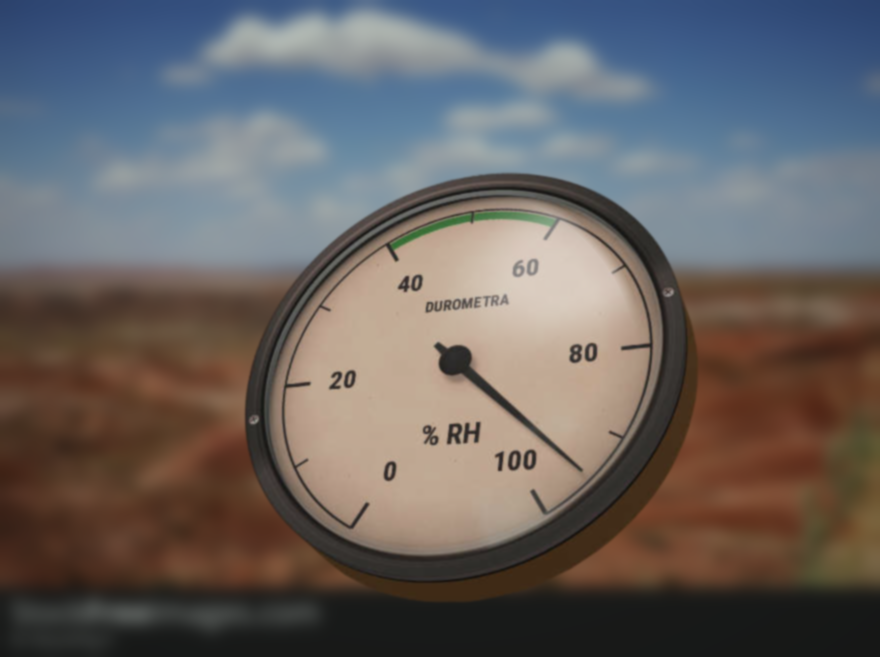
value=95 unit=%
